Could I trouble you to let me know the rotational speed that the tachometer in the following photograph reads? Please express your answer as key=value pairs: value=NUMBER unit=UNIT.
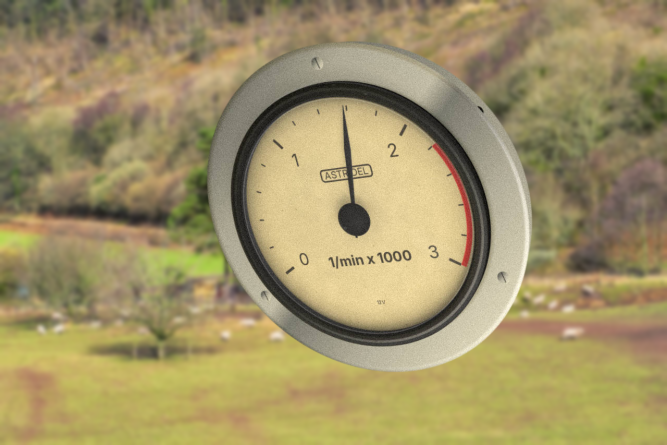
value=1600 unit=rpm
